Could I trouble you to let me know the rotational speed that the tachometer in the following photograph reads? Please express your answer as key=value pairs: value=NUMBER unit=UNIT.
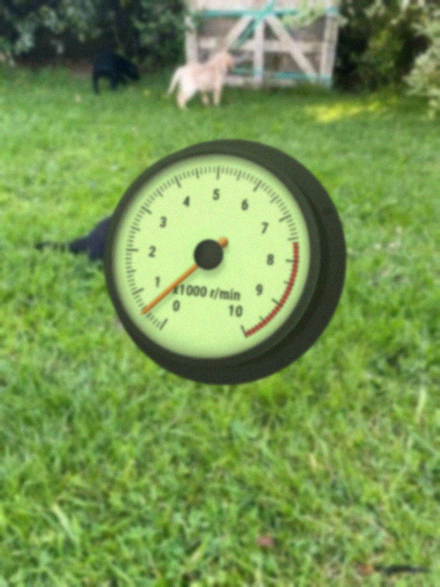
value=500 unit=rpm
